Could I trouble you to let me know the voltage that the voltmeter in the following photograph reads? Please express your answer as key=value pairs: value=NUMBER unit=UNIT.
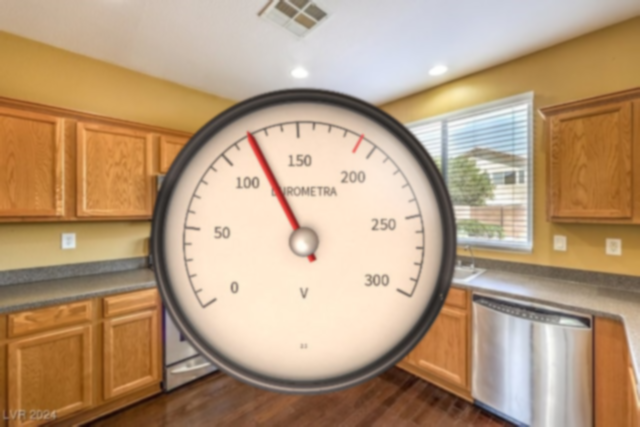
value=120 unit=V
